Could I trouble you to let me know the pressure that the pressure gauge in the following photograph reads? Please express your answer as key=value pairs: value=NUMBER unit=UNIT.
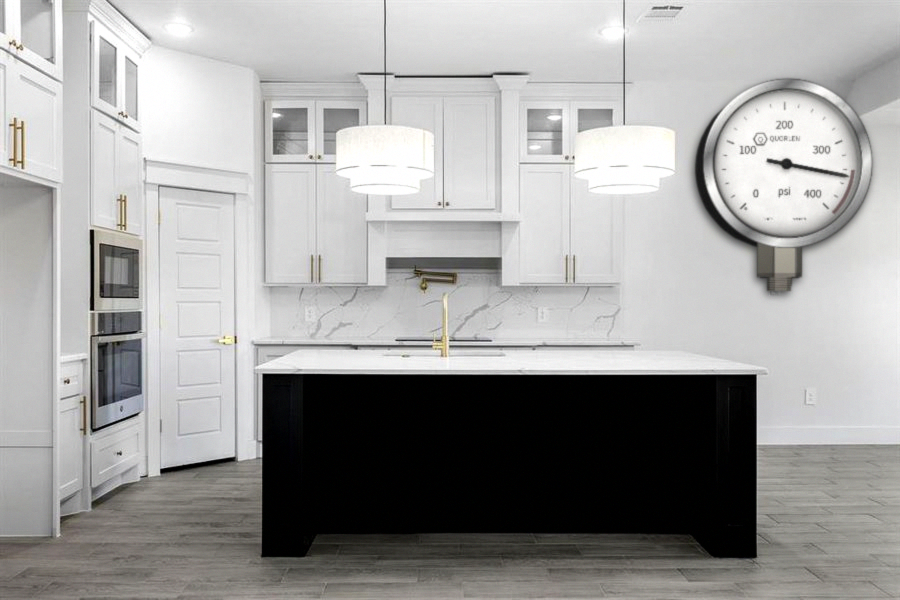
value=350 unit=psi
